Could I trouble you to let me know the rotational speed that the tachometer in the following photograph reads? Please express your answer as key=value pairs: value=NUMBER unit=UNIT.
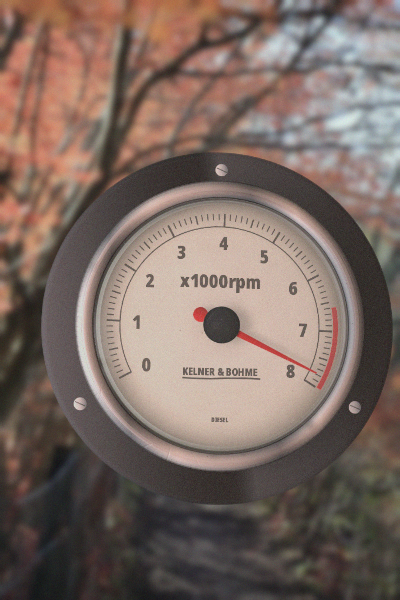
value=7800 unit=rpm
